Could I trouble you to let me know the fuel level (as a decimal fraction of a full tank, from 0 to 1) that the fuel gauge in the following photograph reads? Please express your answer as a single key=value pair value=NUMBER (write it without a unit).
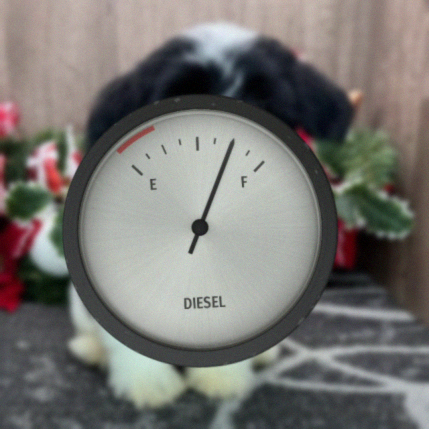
value=0.75
